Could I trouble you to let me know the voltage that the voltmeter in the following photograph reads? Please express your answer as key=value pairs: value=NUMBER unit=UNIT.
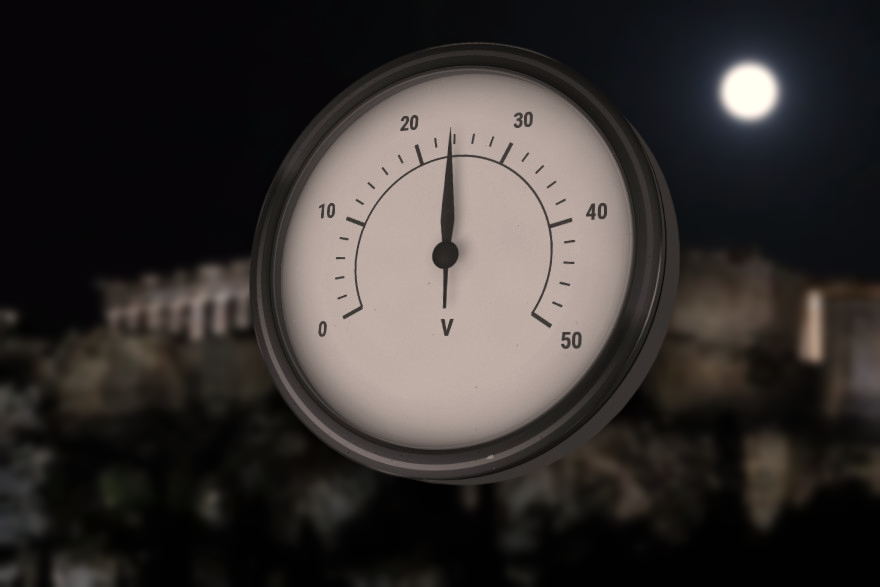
value=24 unit=V
